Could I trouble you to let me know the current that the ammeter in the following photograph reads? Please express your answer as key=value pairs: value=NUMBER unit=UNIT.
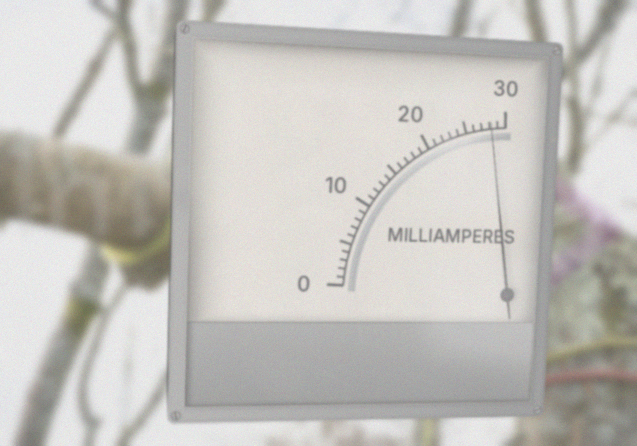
value=28 unit=mA
